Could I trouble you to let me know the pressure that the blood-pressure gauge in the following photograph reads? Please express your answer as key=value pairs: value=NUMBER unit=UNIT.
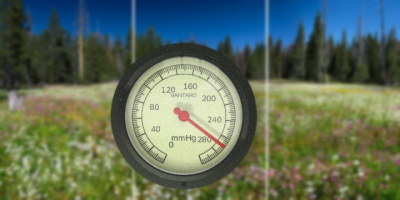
value=270 unit=mmHg
